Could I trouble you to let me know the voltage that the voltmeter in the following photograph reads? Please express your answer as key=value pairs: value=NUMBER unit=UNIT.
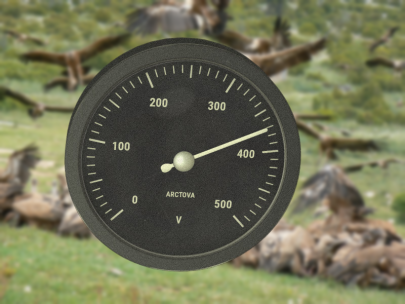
value=370 unit=V
